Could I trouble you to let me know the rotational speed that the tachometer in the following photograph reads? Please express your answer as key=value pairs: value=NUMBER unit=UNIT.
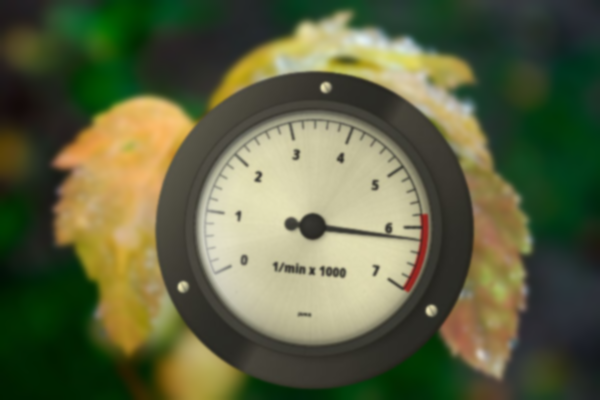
value=6200 unit=rpm
